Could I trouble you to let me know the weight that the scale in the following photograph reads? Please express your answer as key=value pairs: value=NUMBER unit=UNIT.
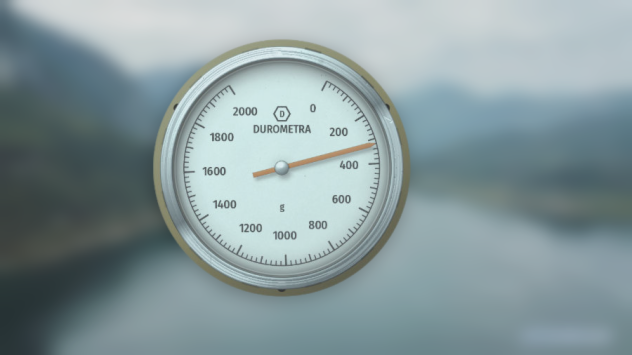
value=320 unit=g
